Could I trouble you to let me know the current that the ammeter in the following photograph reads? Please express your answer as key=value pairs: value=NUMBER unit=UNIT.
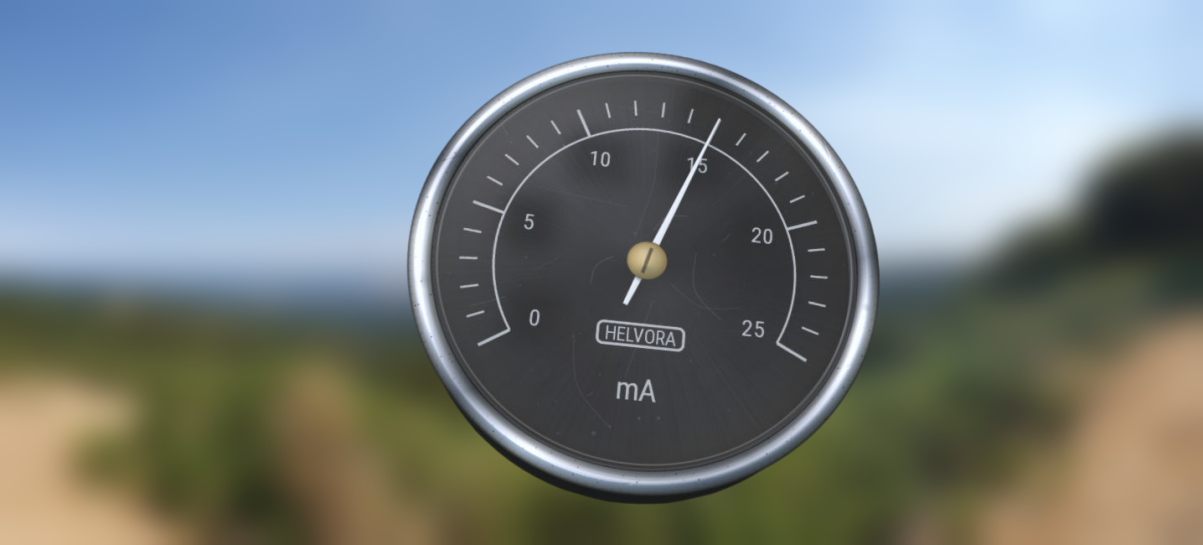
value=15 unit=mA
